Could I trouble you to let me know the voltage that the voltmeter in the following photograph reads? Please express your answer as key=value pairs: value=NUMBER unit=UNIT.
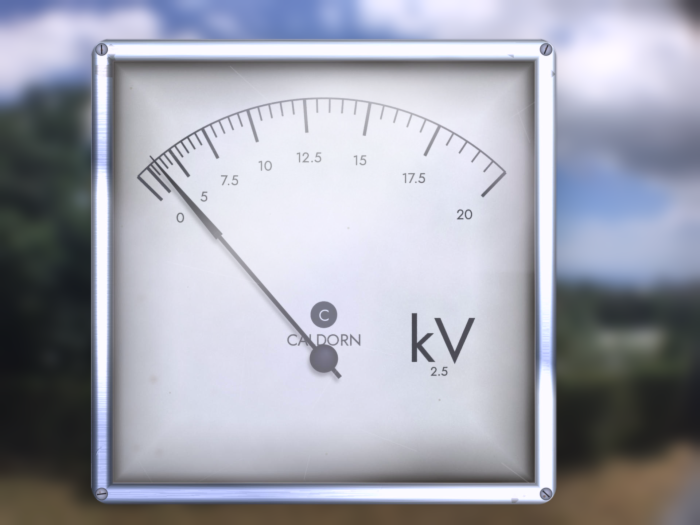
value=3.5 unit=kV
